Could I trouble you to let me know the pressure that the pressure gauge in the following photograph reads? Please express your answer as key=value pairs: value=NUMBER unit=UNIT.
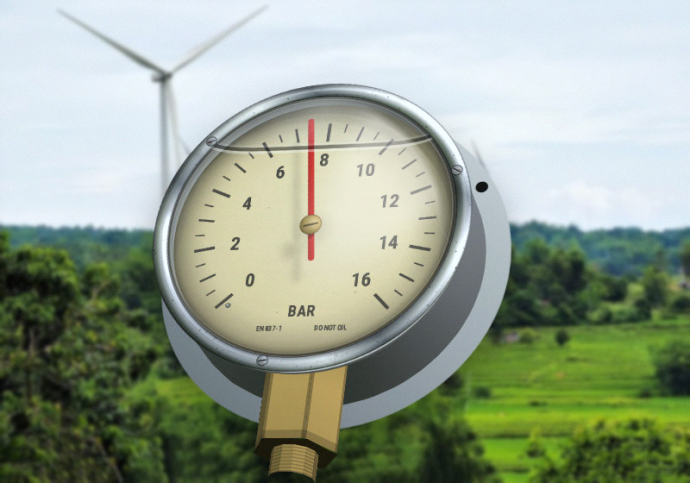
value=7.5 unit=bar
